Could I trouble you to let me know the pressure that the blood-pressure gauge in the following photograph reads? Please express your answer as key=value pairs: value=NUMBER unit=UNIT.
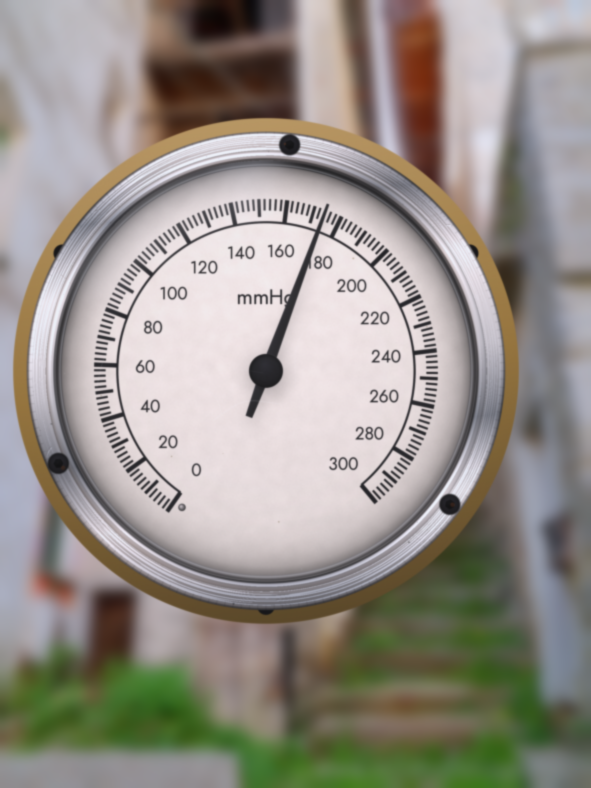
value=174 unit=mmHg
